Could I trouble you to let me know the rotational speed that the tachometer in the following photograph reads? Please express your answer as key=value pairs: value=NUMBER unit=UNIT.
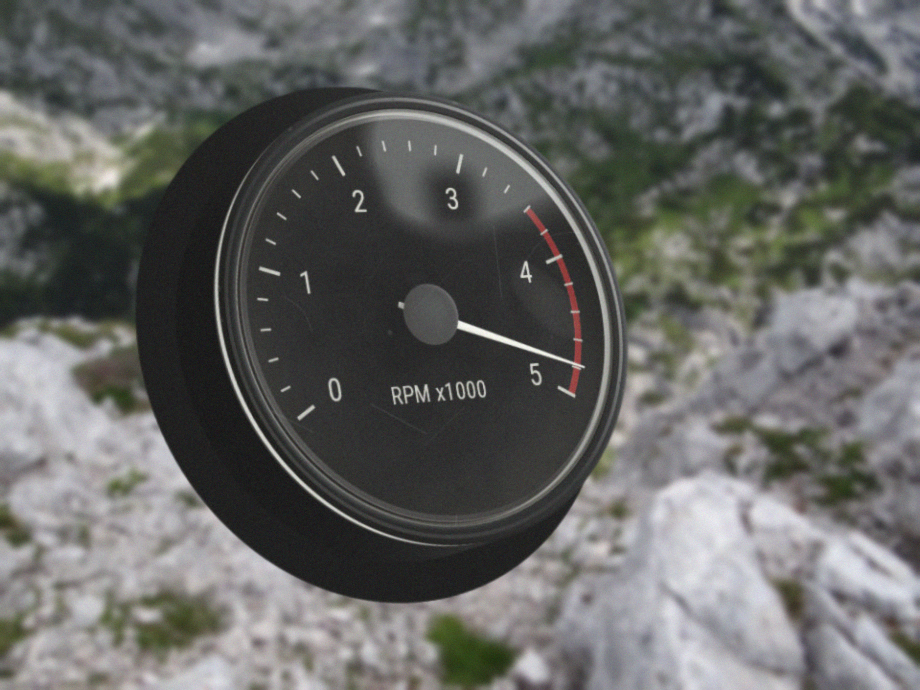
value=4800 unit=rpm
